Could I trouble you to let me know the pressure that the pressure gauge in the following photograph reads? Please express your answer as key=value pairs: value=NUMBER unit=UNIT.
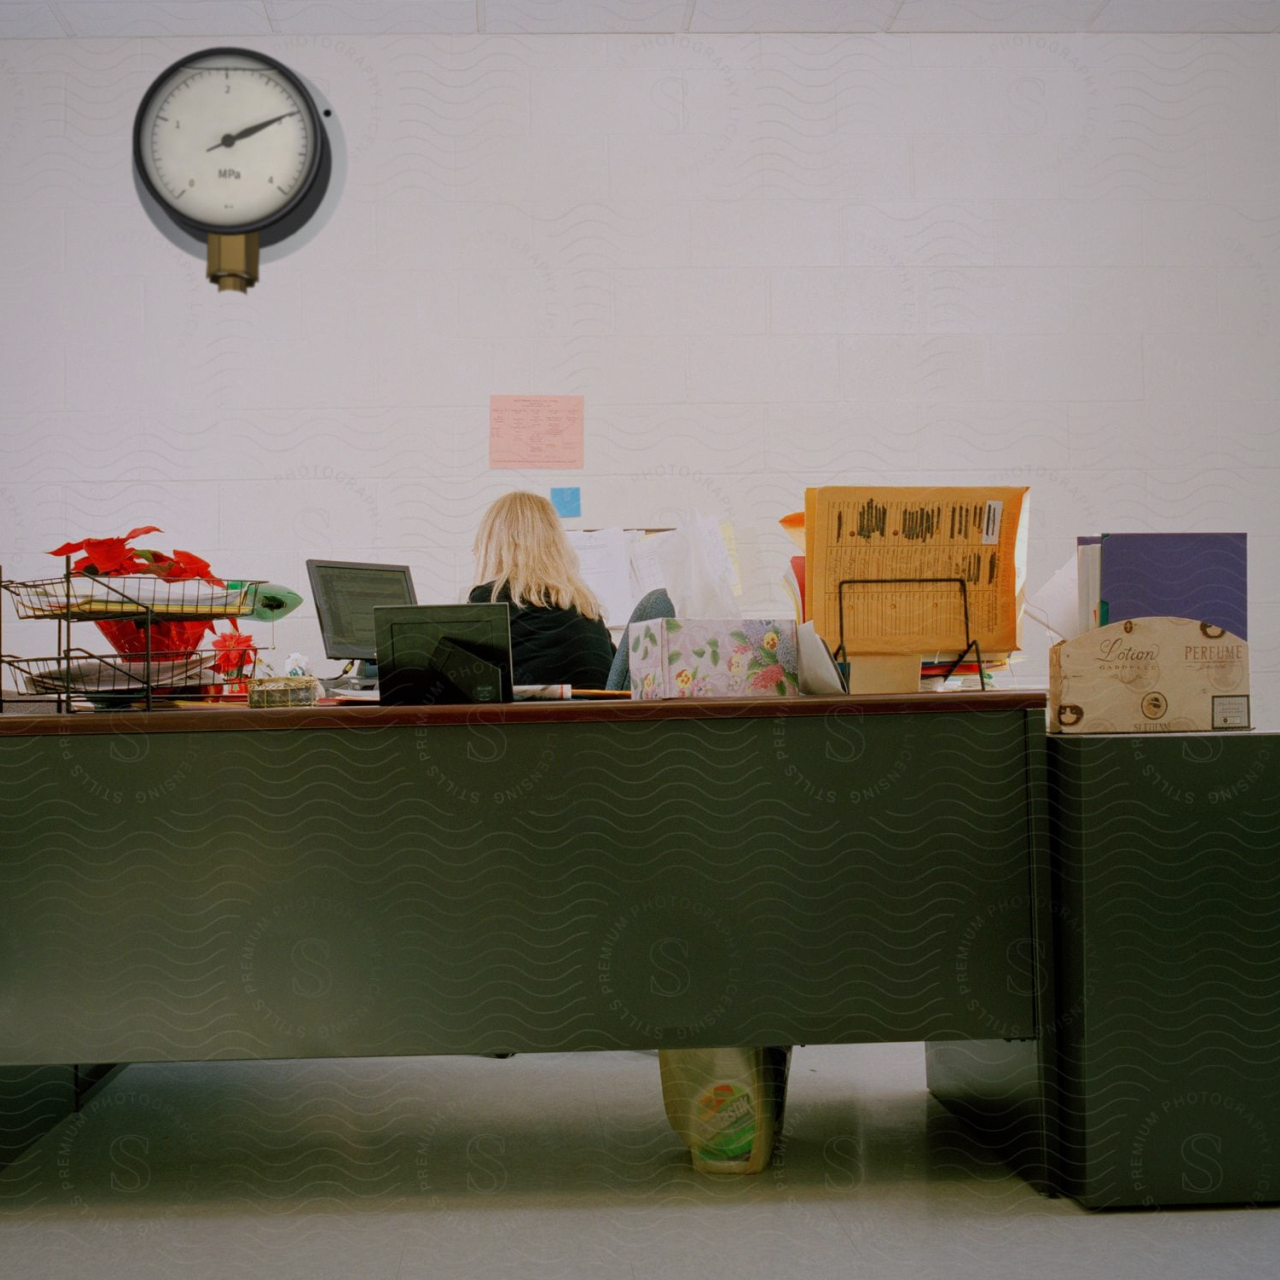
value=3 unit=MPa
